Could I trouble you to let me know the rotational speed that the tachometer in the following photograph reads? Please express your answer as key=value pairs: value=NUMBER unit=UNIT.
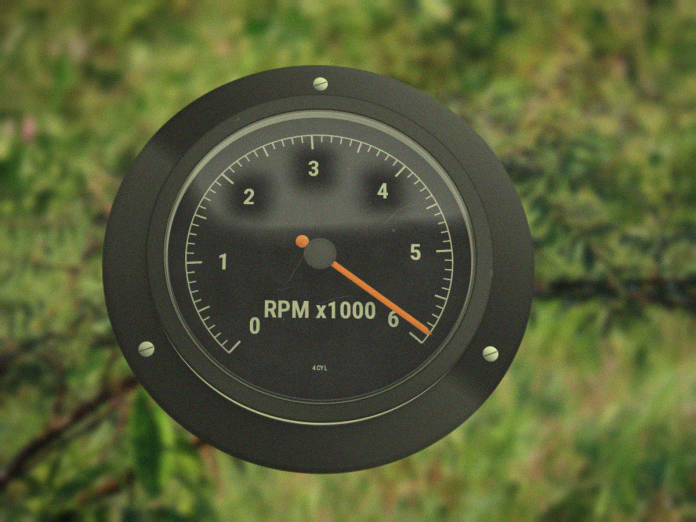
value=5900 unit=rpm
